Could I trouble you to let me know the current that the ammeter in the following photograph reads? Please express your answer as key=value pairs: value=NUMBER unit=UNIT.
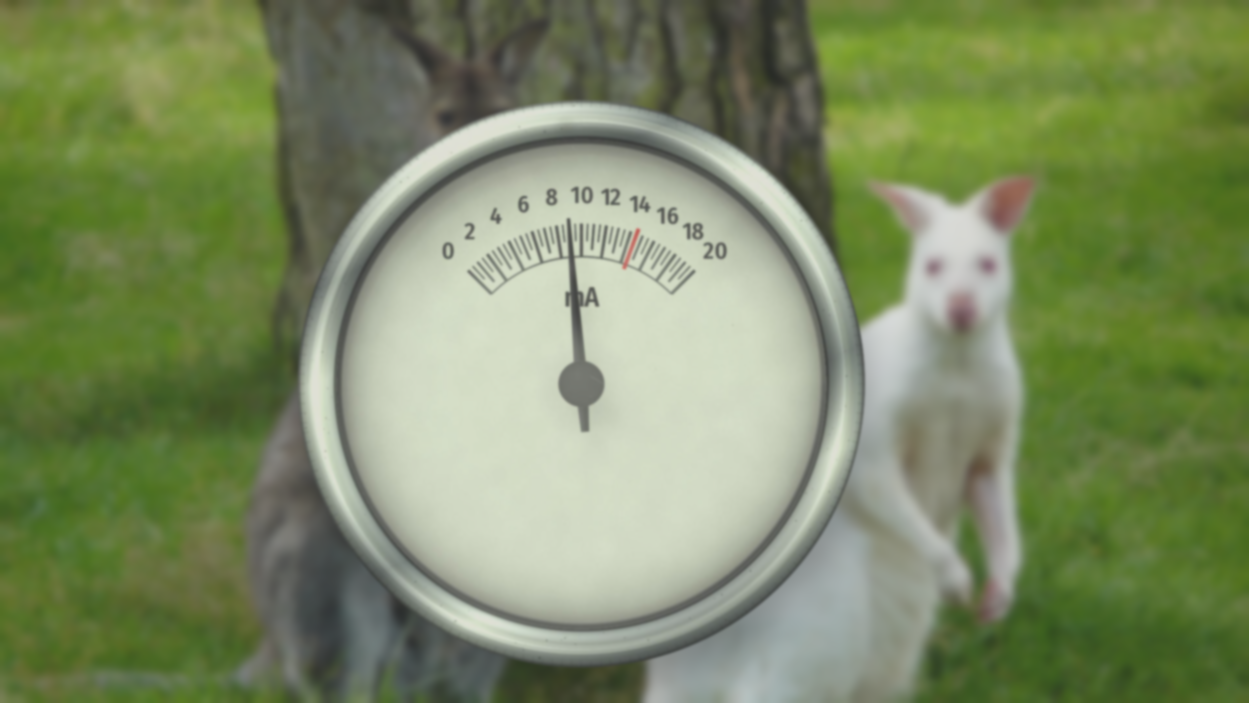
value=9 unit=mA
